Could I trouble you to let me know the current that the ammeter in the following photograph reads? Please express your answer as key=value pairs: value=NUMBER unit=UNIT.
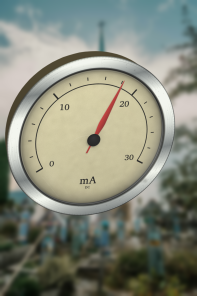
value=18 unit=mA
